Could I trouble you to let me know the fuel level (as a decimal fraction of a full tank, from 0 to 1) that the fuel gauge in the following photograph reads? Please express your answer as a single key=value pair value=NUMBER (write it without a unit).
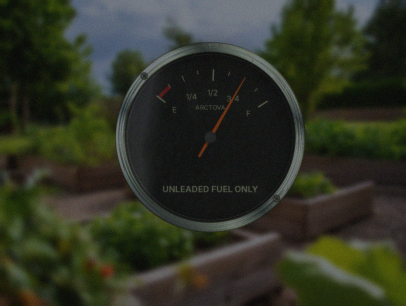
value=0.75
